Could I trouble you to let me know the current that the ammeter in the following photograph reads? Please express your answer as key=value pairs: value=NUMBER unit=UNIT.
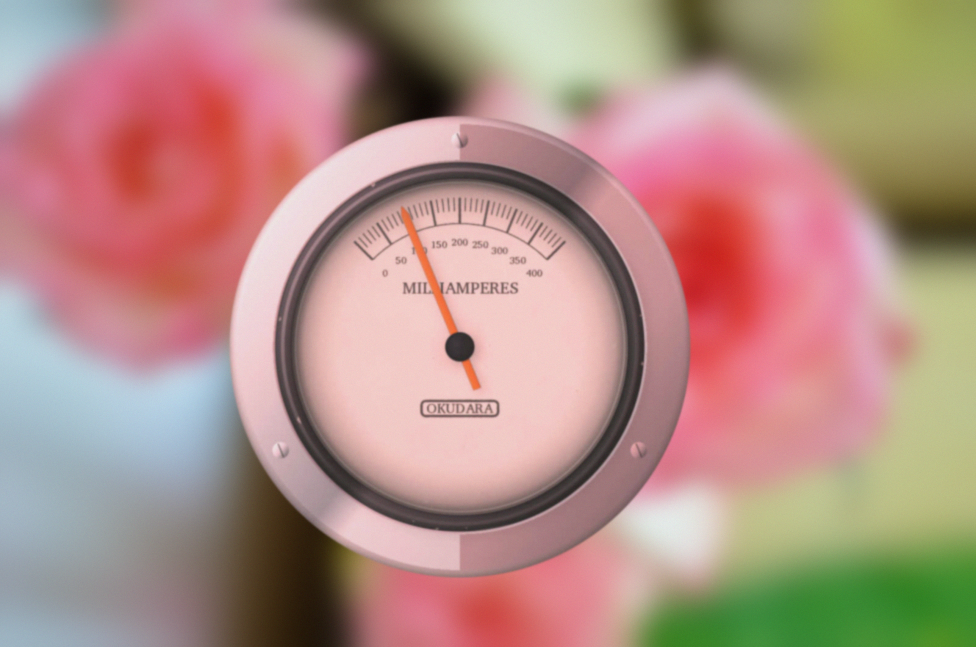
value=100 unit=mA
